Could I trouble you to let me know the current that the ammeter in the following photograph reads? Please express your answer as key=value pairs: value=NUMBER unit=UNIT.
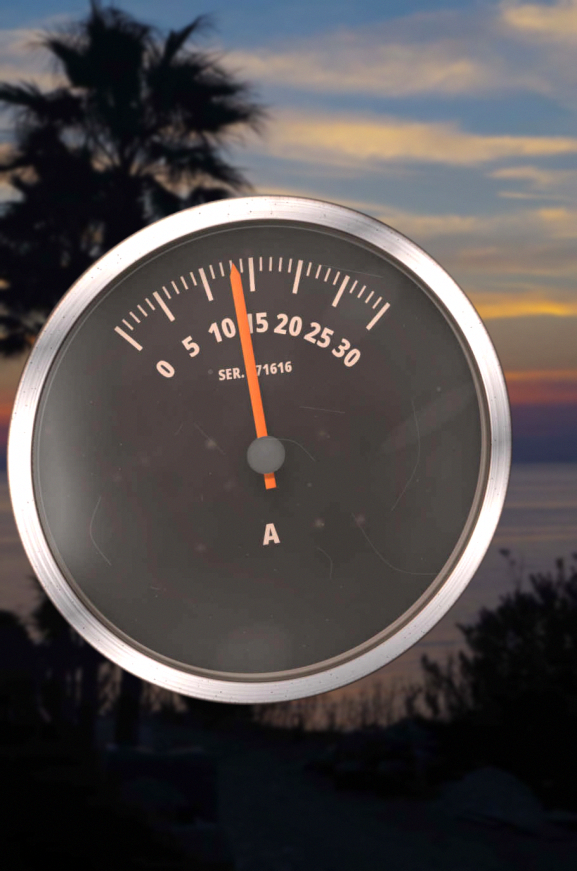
value=13 unit=A
